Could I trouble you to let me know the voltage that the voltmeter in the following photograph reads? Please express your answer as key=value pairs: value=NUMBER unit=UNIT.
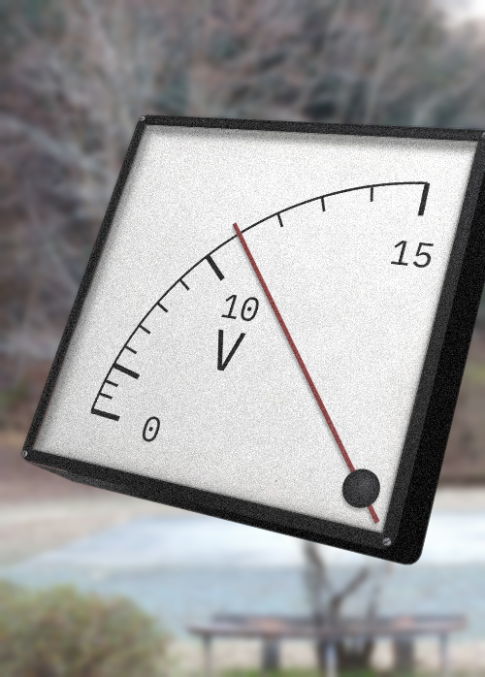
value=11 unit=V
